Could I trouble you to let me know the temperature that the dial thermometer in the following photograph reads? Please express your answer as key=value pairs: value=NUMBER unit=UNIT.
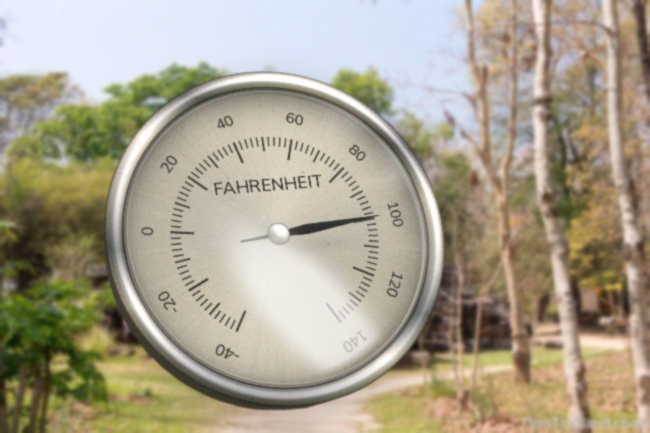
value=100 unit=°F
